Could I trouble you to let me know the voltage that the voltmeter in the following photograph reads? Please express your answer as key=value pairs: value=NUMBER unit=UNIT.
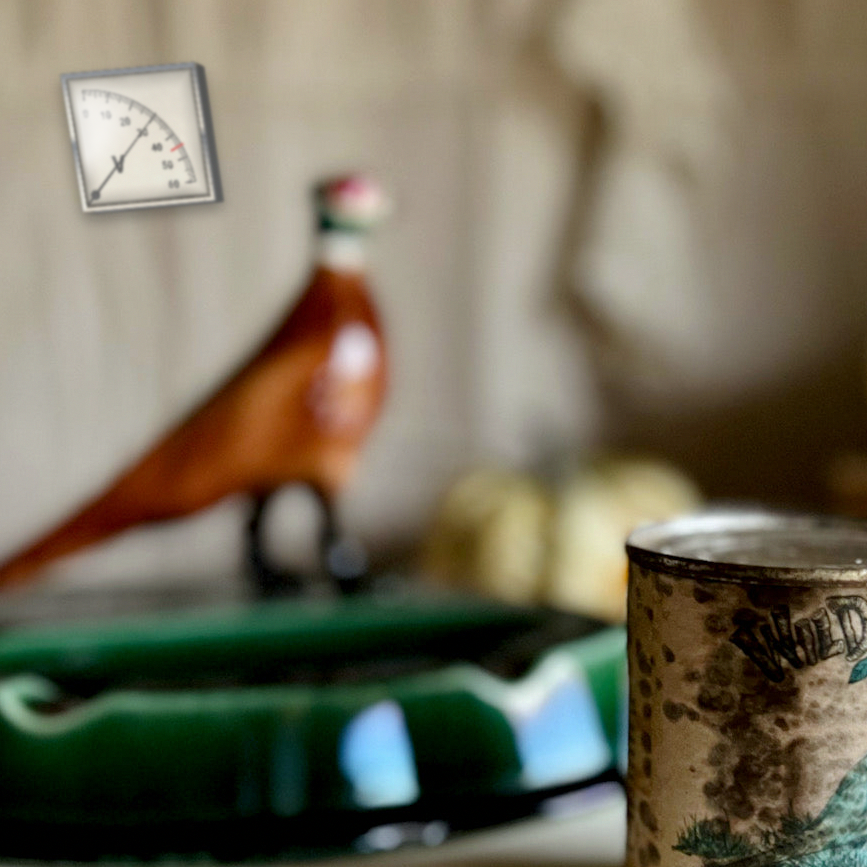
value=30 unit=V
